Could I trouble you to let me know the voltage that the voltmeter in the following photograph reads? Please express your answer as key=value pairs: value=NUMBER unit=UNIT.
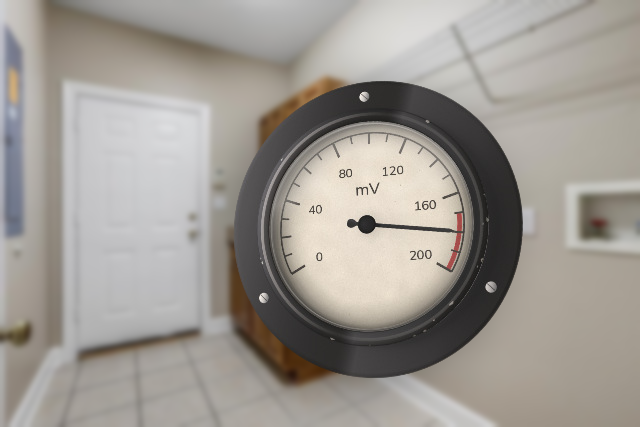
value=180 unit=mV
